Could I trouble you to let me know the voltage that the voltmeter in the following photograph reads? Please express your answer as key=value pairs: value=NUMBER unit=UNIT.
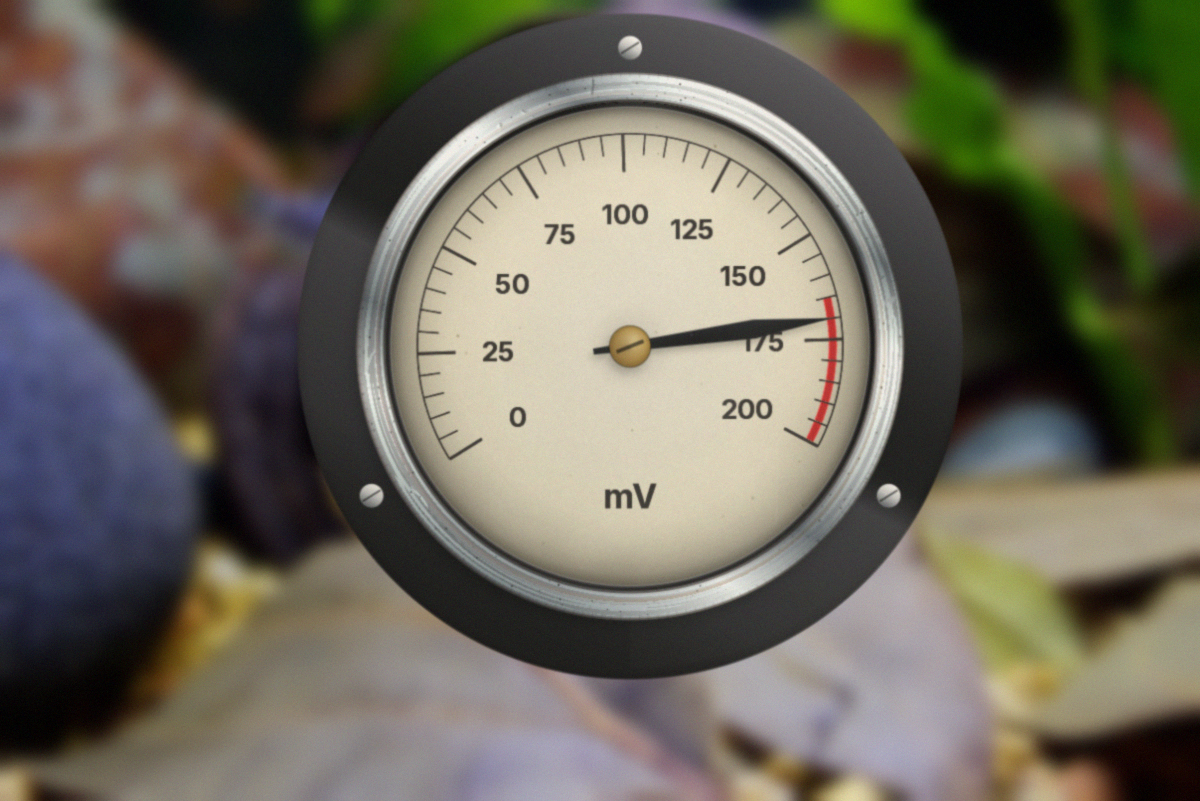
value=170 unit=mV
